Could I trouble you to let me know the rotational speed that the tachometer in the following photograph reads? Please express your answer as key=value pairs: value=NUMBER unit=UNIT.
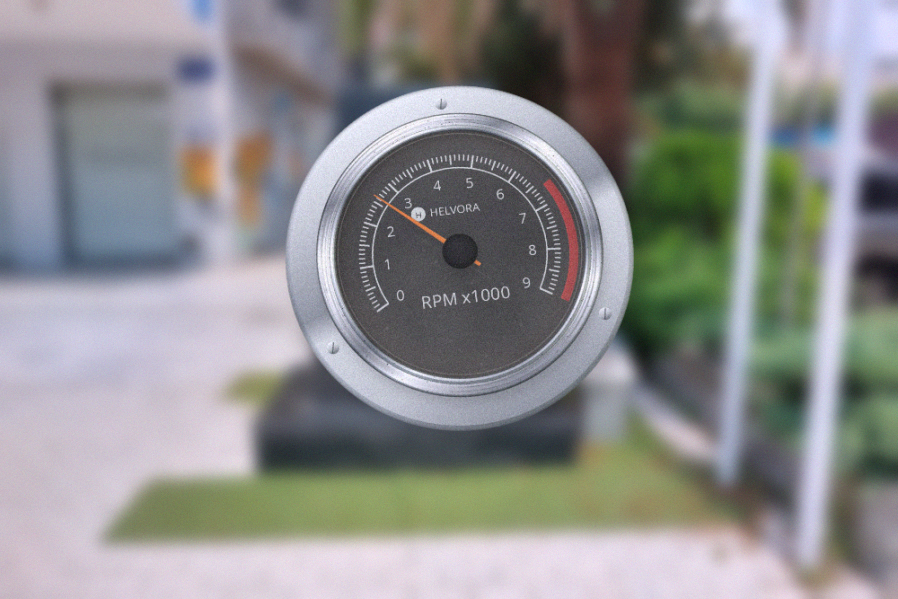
value=2600 unit=rpm
